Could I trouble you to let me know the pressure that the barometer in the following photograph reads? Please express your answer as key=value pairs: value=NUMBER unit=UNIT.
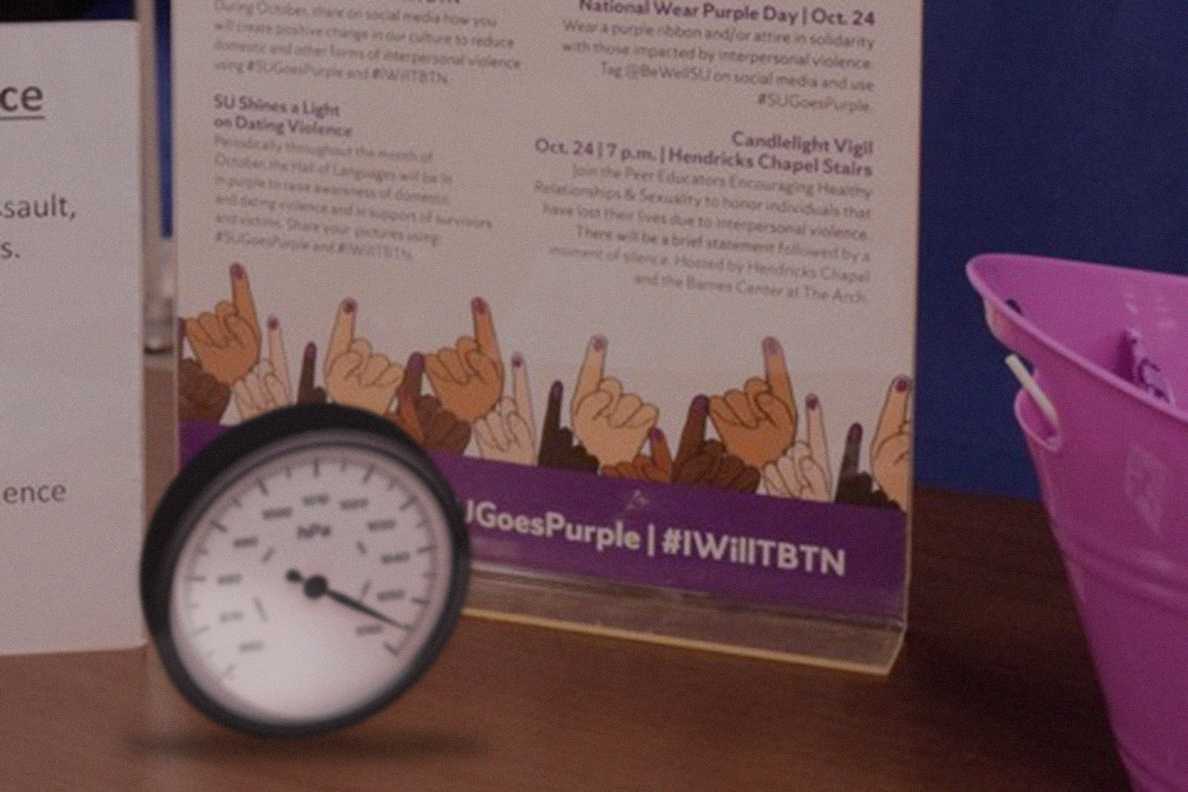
value=1055 unit=hPa
